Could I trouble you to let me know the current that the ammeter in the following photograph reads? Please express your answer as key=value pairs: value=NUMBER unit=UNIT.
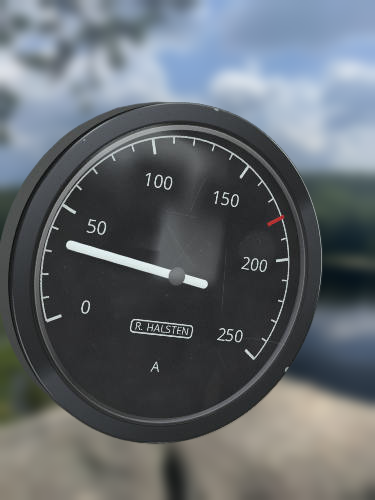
value=35 unit=A
